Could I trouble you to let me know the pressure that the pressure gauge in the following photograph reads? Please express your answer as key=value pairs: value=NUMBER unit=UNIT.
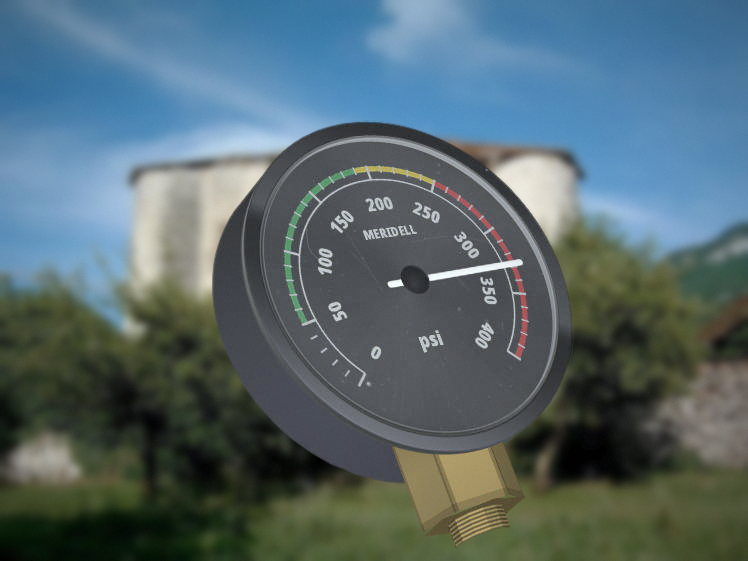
value=330 unit=psi
